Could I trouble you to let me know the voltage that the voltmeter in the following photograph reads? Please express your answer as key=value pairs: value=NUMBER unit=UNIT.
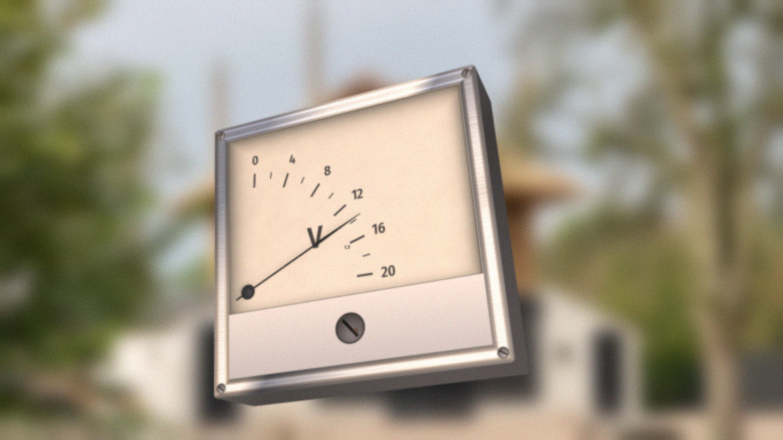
value=14 unit=V
